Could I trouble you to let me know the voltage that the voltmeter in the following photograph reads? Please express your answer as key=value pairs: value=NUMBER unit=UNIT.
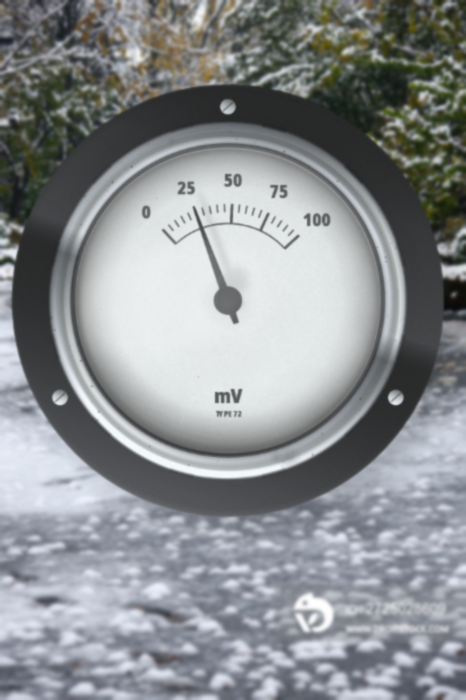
value=25 unit=mV
